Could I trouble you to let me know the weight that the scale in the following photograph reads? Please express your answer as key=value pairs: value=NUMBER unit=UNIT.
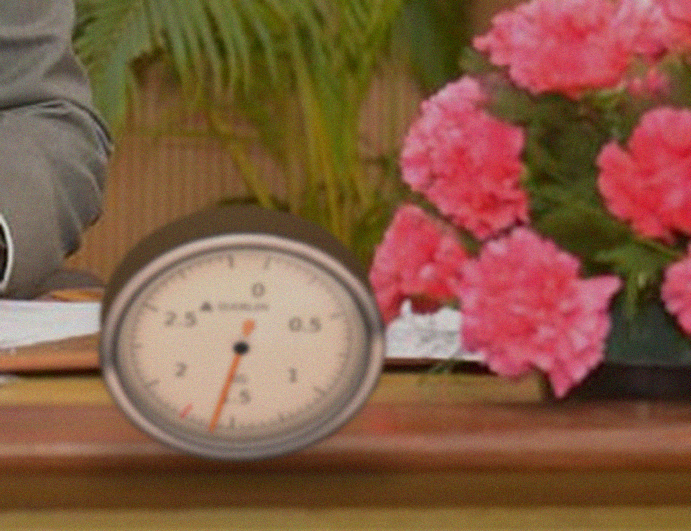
value=1.6 unit=kg
